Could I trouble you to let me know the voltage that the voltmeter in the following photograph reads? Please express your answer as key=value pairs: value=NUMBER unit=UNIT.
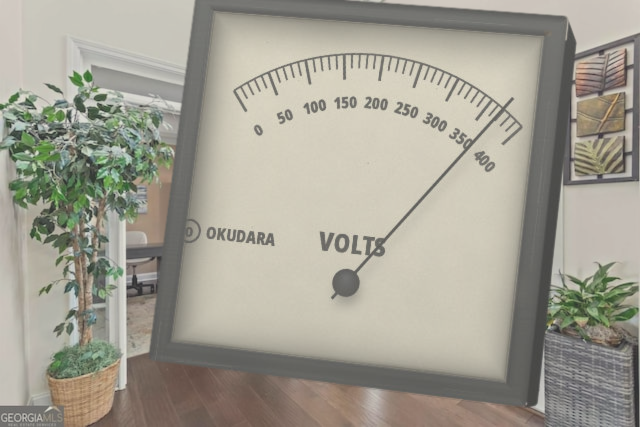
value=370 unit=V
